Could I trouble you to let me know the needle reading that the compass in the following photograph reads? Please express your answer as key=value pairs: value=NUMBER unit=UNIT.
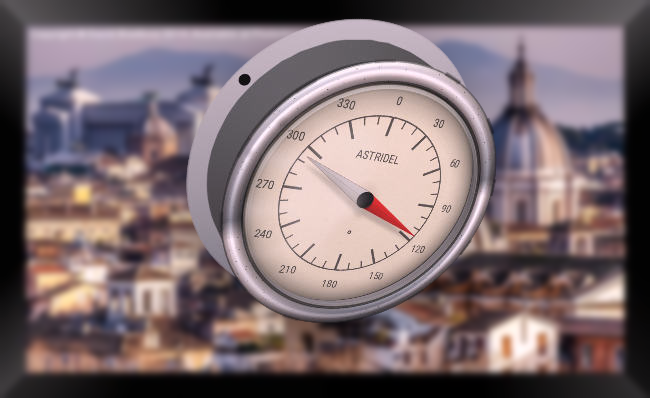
value=115 unit=°
